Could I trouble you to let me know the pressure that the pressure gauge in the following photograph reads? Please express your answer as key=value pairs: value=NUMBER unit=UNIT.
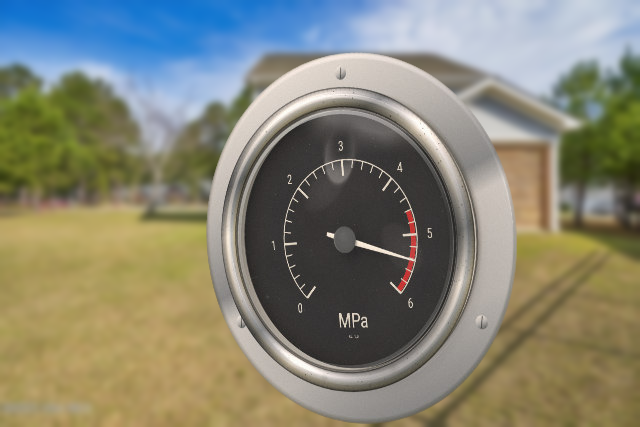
value=5.4 unit=MPa
